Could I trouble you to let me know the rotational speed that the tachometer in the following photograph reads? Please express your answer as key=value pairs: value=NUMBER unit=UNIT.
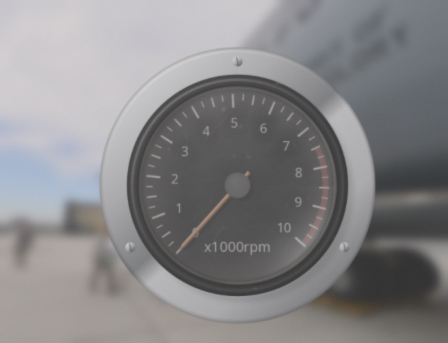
value=0 unit=rpm
